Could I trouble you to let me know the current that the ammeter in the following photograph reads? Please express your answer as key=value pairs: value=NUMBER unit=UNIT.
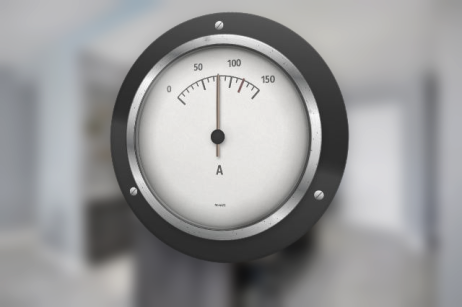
value=80 unit=A
